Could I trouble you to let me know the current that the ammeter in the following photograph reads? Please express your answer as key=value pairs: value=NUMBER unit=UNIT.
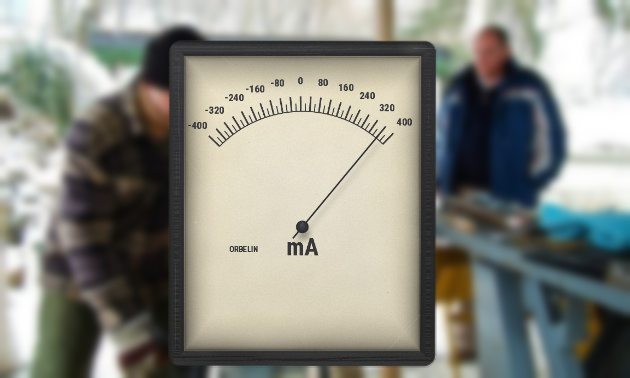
value=360 unit=mA
